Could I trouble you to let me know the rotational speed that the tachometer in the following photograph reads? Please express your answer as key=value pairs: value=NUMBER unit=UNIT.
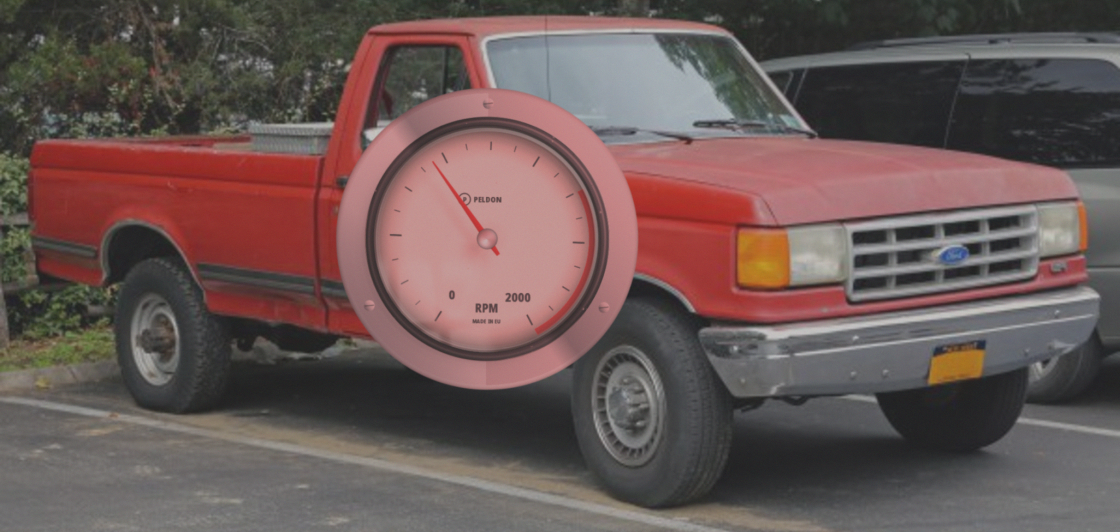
value=750 unit=rpm
